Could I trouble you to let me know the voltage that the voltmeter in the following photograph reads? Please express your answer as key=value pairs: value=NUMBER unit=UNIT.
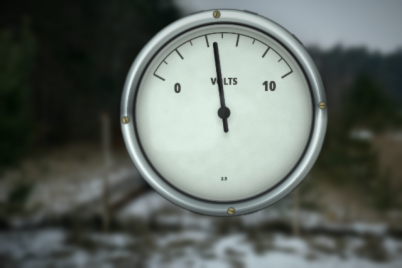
value=4.5 unit=V
